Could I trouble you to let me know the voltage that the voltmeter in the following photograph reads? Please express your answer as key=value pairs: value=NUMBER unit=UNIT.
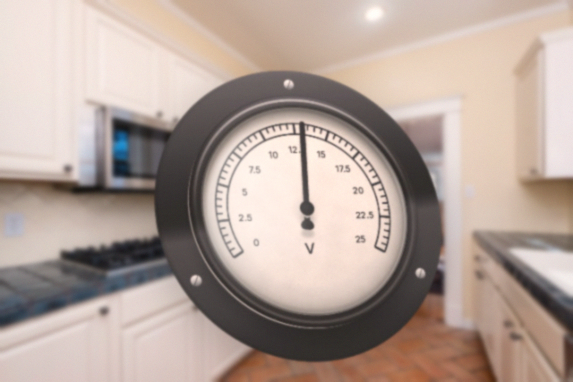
value=13 unit=V
